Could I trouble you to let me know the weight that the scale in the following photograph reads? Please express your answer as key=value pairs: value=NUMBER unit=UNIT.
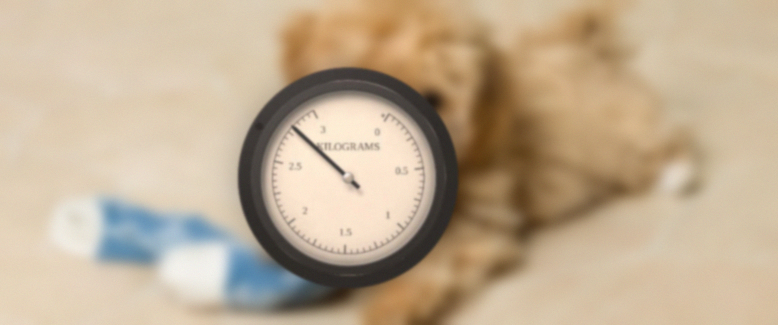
value=2.8 unit=kg
